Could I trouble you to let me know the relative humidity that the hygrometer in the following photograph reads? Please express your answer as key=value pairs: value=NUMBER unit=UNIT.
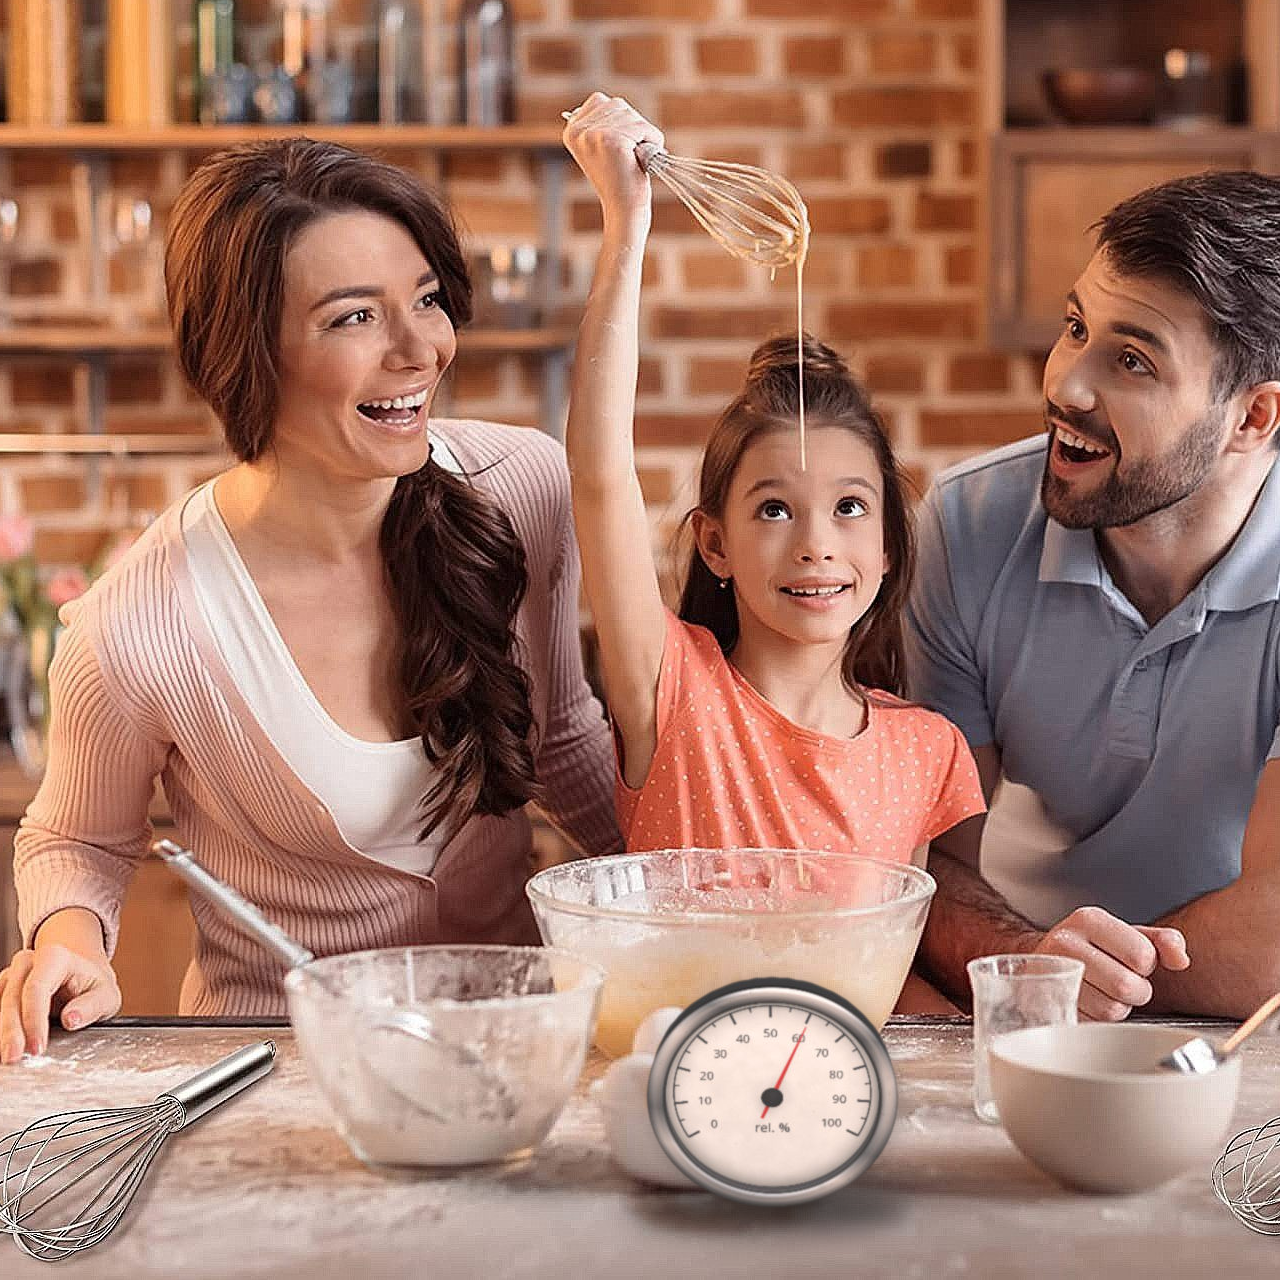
value=60 unit=%
